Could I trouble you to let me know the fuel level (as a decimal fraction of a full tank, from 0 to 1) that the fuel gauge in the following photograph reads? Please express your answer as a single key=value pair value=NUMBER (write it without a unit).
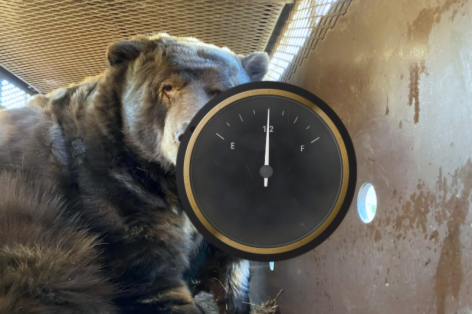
value=0.5
